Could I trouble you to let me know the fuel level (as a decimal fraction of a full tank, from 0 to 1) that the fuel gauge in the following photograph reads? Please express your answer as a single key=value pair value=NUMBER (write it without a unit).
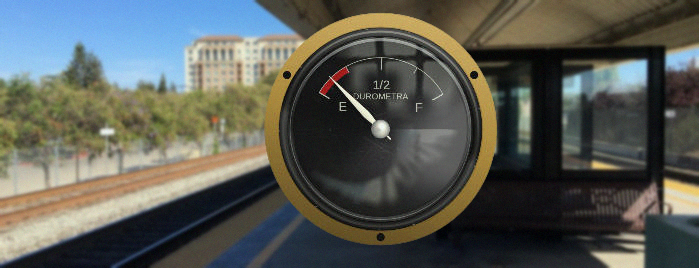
value=0.125
